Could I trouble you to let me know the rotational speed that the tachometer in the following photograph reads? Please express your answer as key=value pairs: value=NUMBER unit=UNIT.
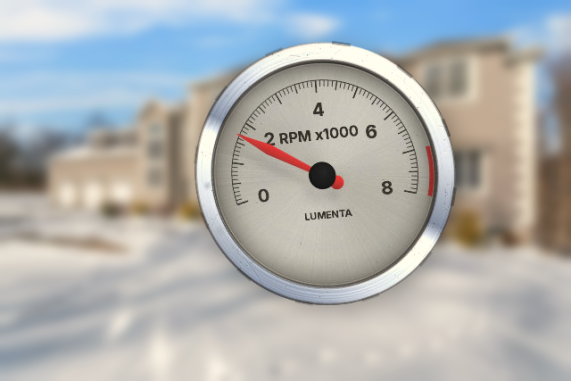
value=1700 unit=rpm
